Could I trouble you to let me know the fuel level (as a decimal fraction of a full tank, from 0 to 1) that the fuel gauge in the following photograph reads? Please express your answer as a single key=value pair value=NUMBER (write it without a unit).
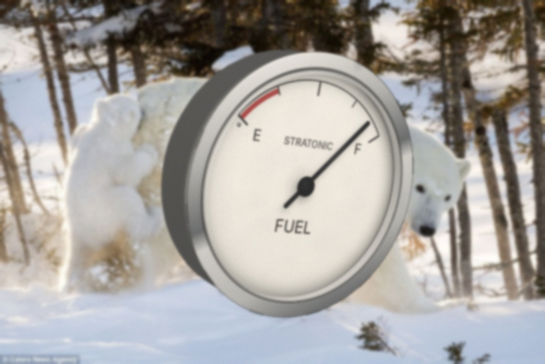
value=0.875
